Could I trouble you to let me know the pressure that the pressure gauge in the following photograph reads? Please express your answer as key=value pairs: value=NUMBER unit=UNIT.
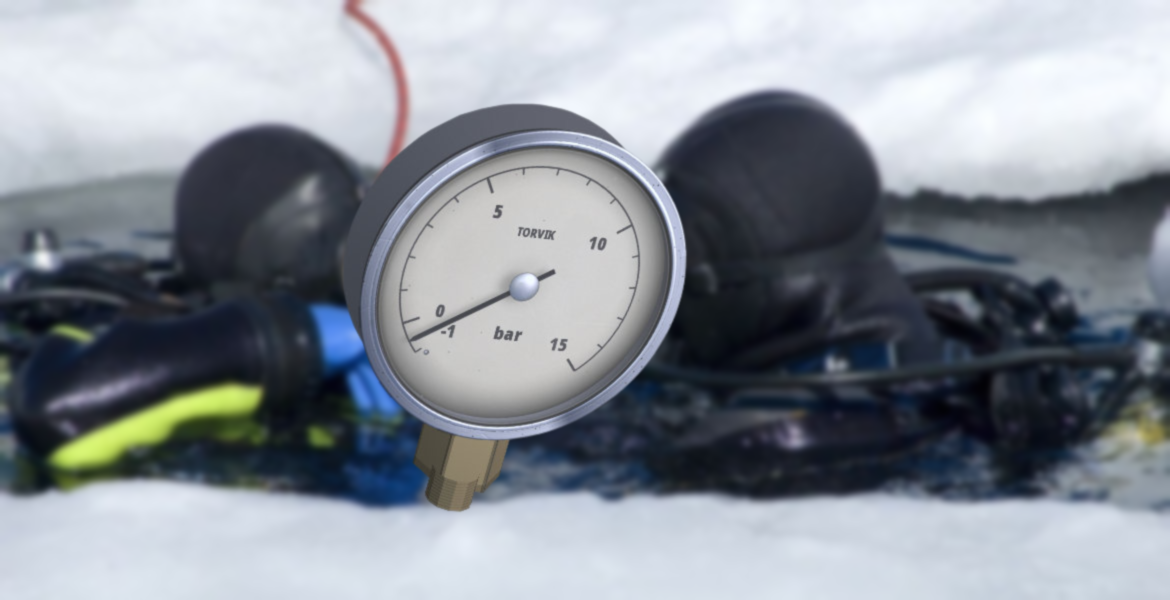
value=-0.5 unit=bar
